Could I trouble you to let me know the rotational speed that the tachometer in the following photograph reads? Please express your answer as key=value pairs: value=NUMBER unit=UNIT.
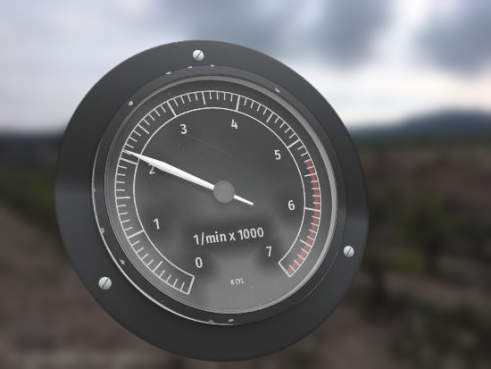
value=2100 unit=rpm
